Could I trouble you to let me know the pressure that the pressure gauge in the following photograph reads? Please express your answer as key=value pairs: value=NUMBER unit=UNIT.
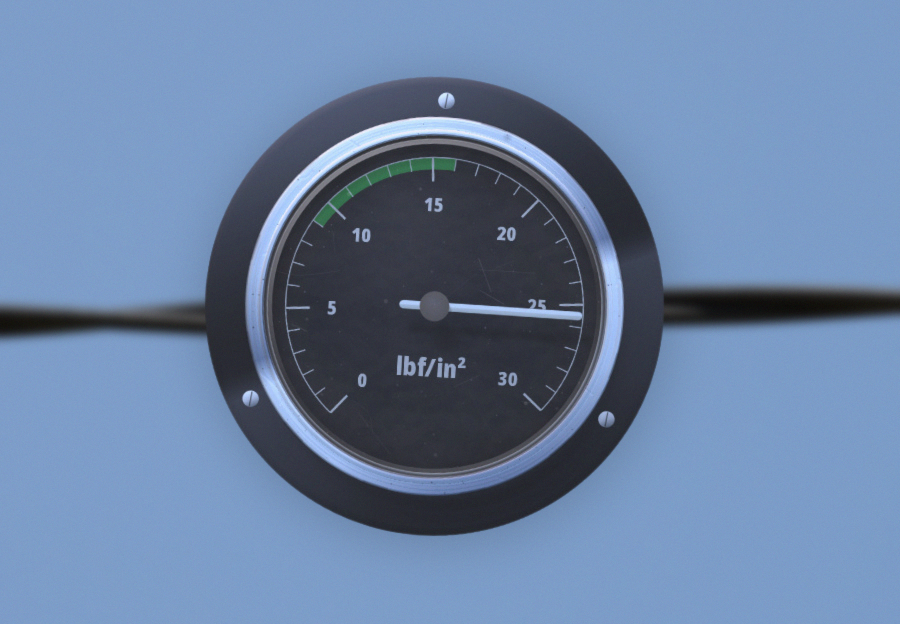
value=25.5 unit=psi
